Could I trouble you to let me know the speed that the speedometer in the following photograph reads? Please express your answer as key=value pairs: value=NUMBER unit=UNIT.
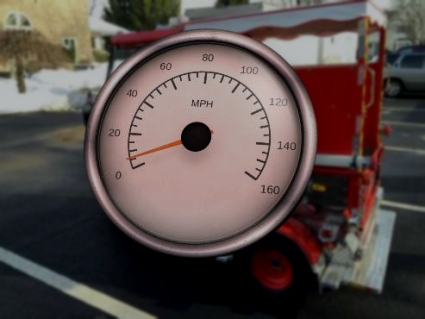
value=5 unit=mph
